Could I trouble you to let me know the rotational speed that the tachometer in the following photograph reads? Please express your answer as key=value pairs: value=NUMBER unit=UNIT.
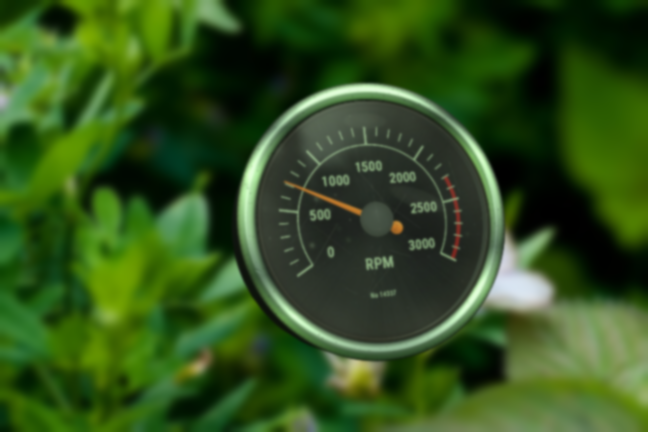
value=700 unit=rpm
